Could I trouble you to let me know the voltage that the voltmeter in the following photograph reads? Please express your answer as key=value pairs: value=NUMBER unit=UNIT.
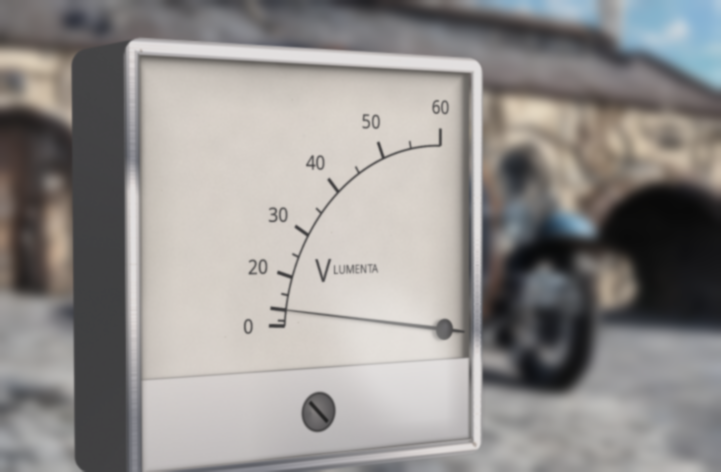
value=10 unit=V
